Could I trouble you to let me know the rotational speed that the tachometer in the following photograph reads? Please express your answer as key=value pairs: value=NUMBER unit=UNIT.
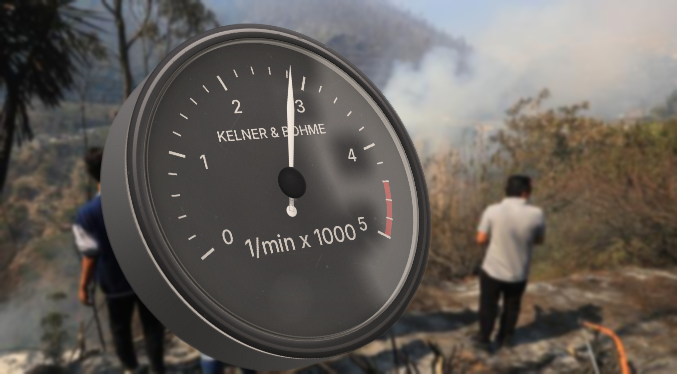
value=2800 unit=rpm
